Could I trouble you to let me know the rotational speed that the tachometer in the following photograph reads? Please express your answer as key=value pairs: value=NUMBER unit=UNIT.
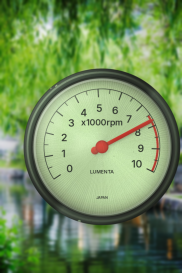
value=7750 unit=rpm
